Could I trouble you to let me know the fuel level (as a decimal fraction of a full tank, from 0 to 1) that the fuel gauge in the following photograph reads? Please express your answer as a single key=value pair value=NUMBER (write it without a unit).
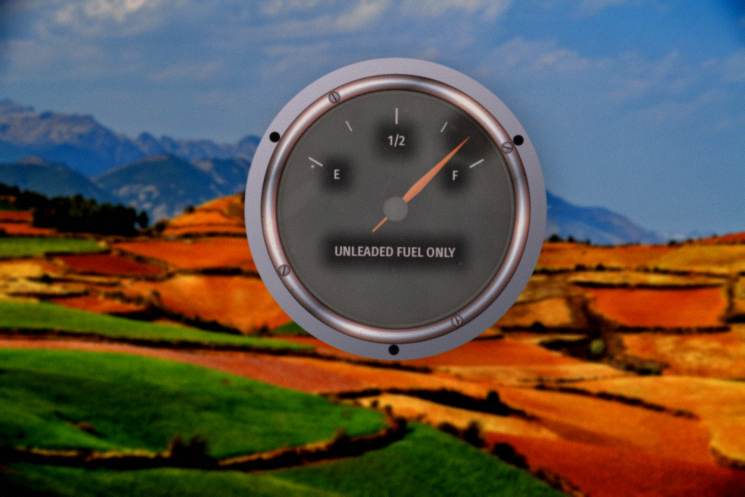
value=0.875
